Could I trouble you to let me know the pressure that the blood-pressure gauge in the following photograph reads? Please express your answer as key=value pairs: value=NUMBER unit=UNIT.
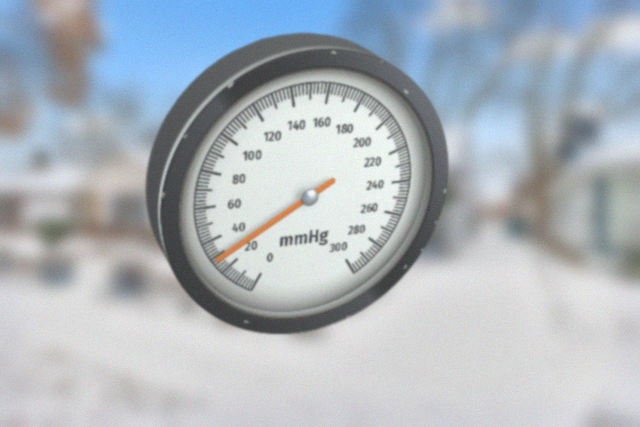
value=30 unit=mmHg
